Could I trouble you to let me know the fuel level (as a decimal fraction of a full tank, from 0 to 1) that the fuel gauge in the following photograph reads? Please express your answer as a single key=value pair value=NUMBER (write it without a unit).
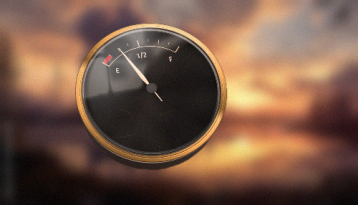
value=0.25
